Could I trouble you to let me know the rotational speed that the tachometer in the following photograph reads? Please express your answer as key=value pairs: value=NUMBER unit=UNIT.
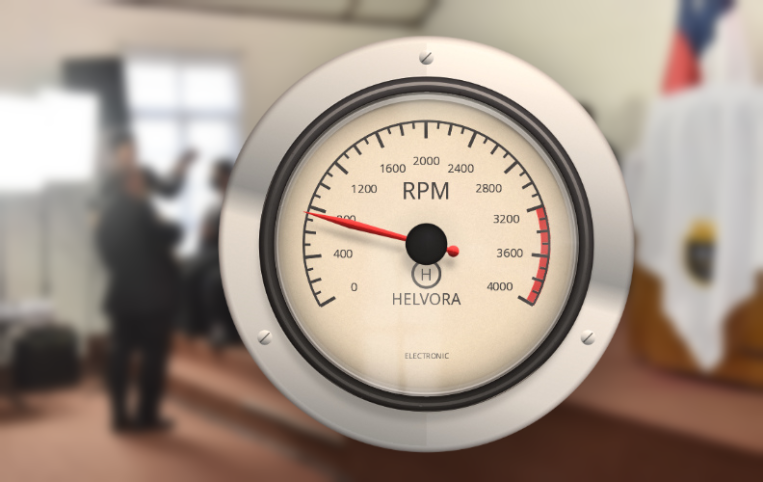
value=750 unit=rpm
